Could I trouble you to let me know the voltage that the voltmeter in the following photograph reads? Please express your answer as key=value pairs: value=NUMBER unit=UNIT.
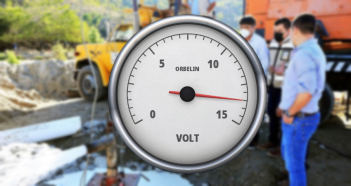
value=13.5 unit=V
